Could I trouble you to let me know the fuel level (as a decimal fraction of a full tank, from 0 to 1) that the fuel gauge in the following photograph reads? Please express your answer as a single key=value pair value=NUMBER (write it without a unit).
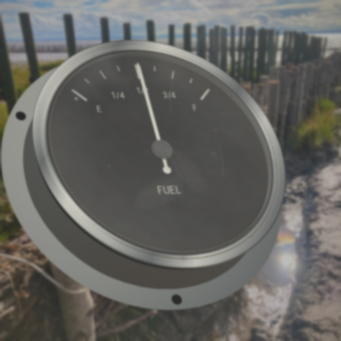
value=0.5
